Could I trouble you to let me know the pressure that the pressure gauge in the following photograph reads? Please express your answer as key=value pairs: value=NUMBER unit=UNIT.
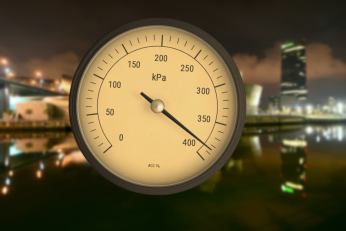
value=385 unit=kPa
